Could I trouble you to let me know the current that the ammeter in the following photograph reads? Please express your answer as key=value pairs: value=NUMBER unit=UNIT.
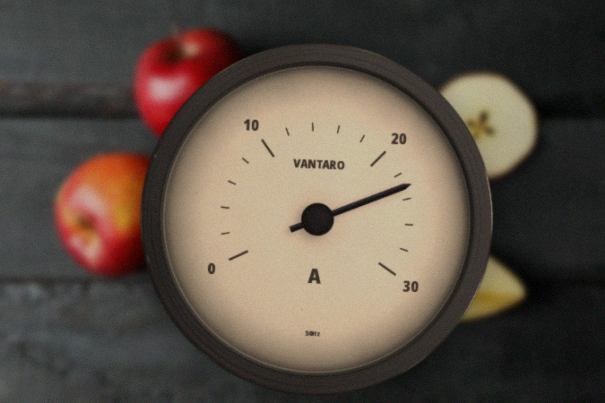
value=23 unit=A
